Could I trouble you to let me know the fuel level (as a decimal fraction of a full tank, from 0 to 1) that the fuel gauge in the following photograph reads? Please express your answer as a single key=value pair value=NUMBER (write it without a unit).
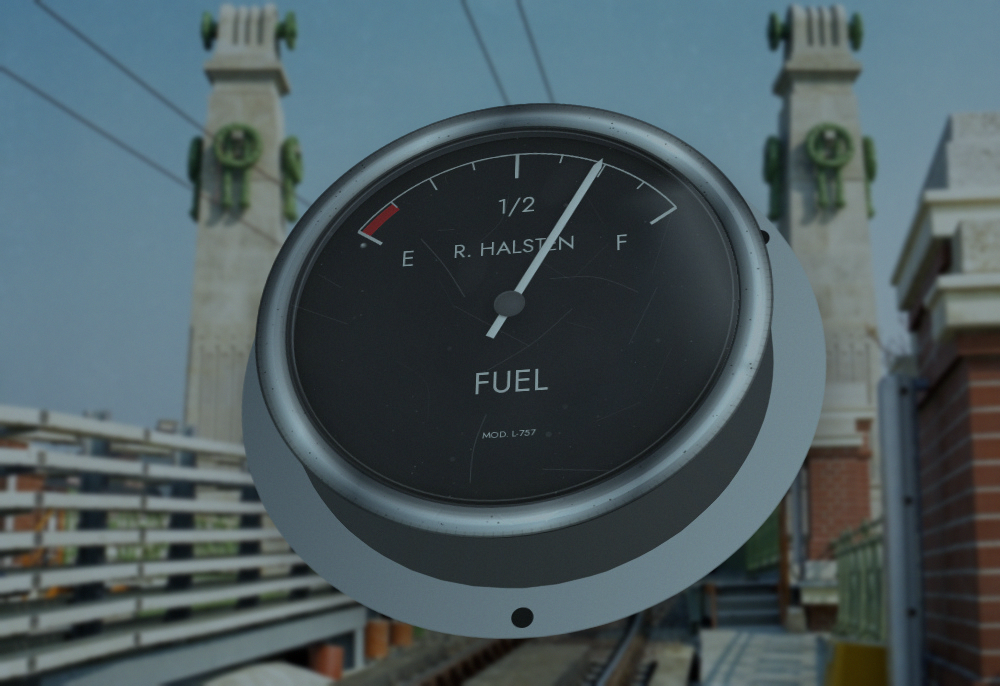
value=0.75
